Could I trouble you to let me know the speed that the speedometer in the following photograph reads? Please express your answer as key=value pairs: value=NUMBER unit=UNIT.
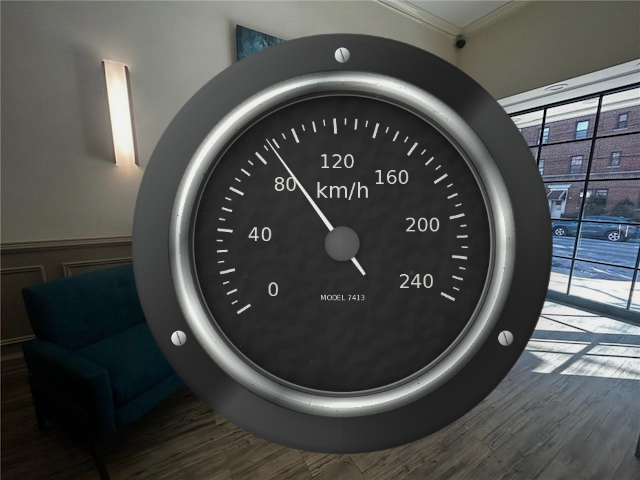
value=87.5 unit=km/h
